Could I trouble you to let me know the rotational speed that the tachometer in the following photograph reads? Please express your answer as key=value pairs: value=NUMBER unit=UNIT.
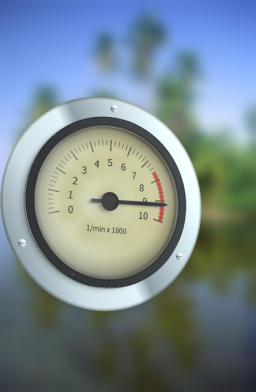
value=9200 unit=rpm
